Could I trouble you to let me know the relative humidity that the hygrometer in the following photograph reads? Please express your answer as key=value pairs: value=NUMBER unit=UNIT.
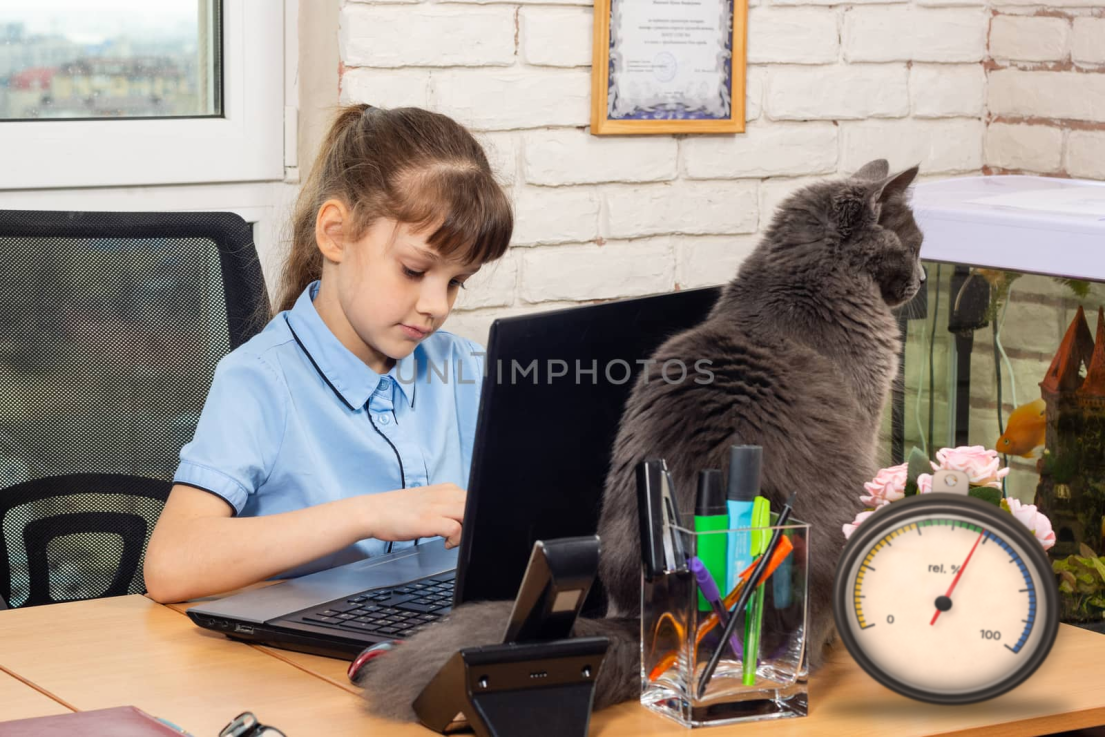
value=58 unit=%
